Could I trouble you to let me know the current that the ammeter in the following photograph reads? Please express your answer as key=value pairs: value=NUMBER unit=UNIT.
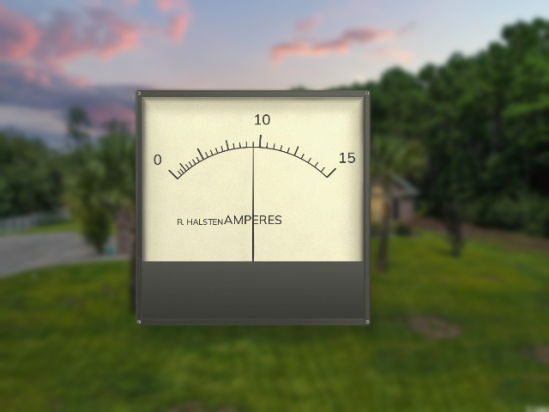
value=9.5 unit=A
